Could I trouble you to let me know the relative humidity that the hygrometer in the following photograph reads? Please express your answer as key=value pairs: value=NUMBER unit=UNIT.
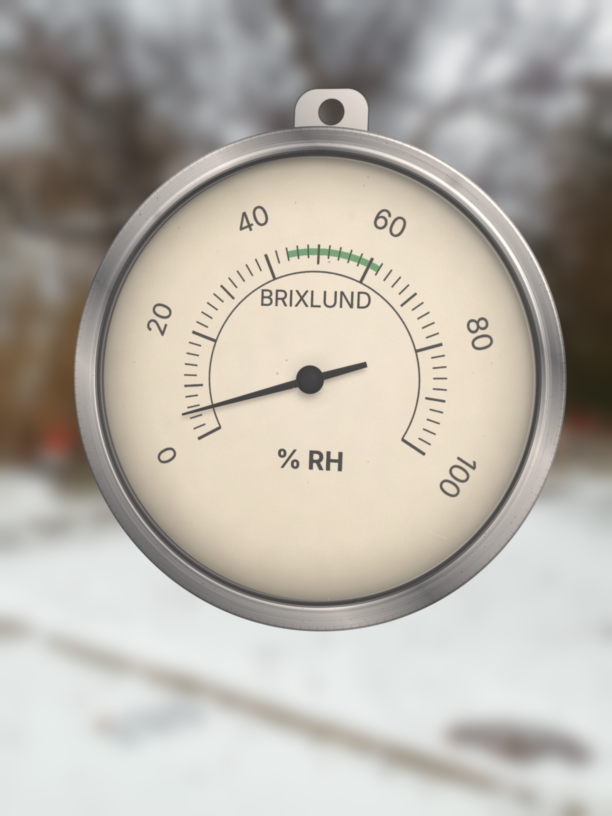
value=5 unit=%
